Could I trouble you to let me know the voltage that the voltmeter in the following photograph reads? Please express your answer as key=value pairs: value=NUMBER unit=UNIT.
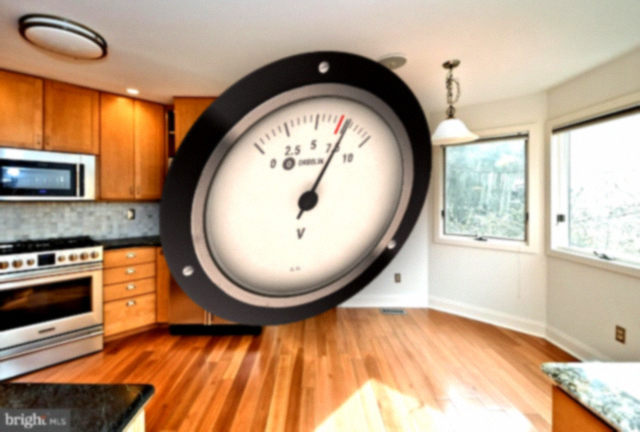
value=7.5 unit=V
